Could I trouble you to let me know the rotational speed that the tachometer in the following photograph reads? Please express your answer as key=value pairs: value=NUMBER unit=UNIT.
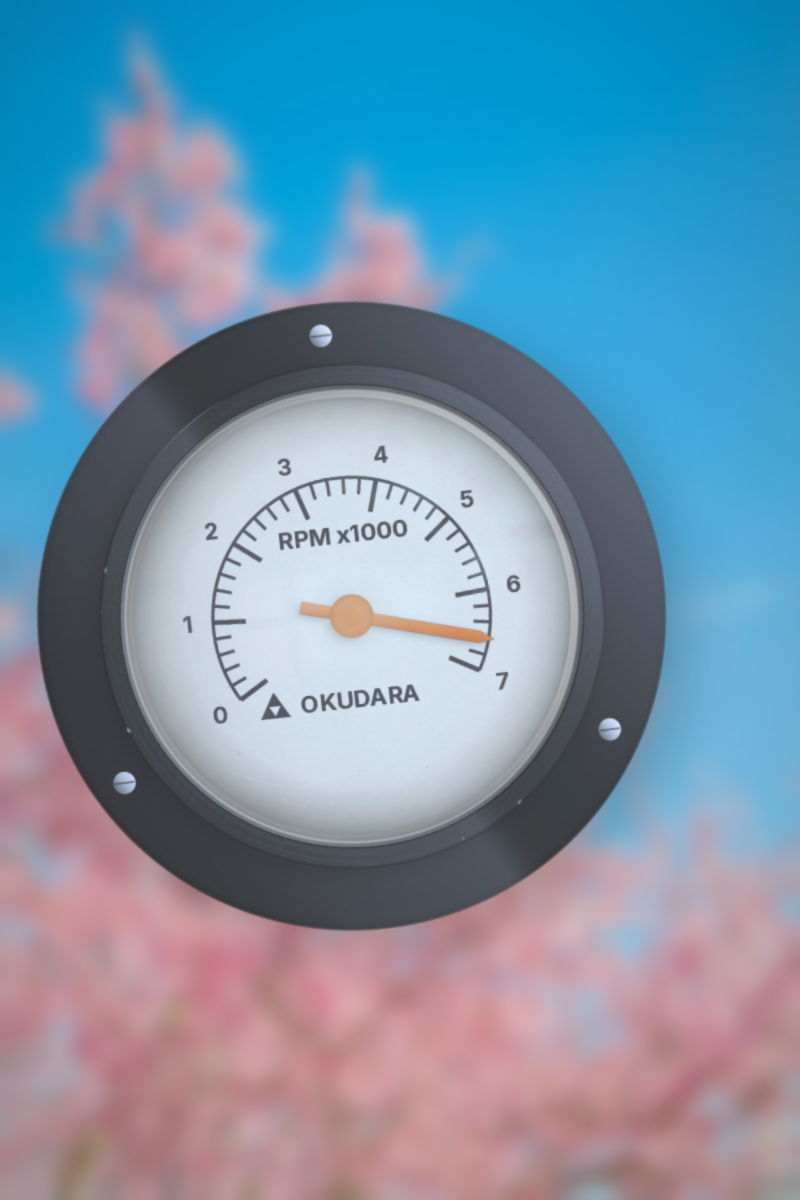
value=6600 unit=rpm
